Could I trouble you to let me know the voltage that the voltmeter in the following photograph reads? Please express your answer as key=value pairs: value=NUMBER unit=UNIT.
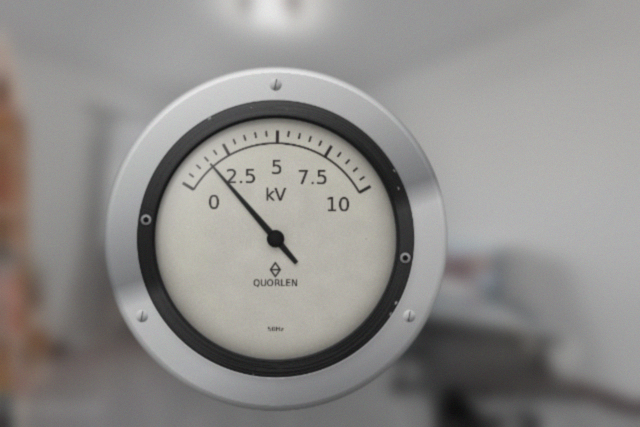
value=1.5 unit=kV
